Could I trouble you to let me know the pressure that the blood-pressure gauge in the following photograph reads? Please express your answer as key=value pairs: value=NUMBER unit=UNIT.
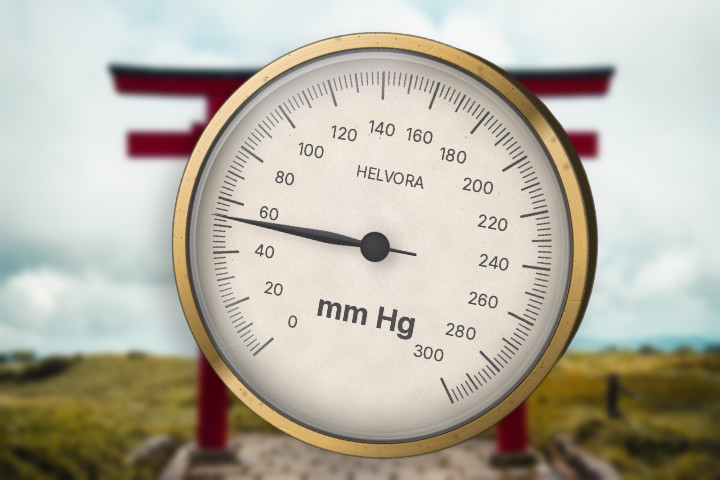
value=54 unit=mmHg
